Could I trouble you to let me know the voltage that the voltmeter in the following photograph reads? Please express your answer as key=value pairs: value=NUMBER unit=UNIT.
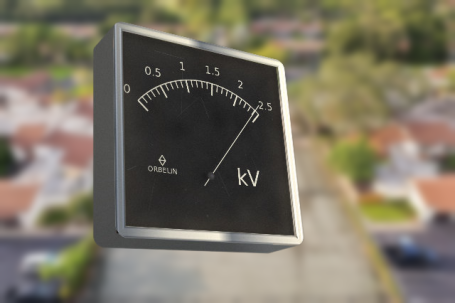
value=2.4 unit=kV
